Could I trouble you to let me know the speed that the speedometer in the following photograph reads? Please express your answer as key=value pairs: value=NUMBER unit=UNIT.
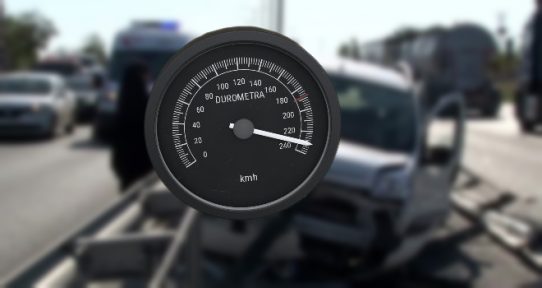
value=230 unit=km/h
